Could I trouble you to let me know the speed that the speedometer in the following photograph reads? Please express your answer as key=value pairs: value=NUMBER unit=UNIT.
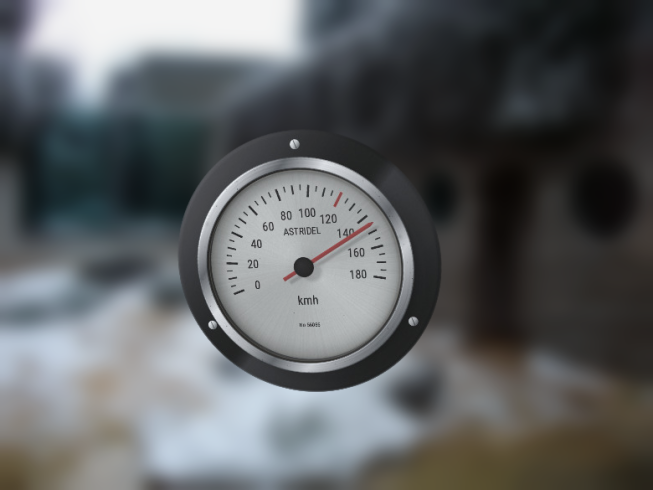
value=145 unit=km/h
